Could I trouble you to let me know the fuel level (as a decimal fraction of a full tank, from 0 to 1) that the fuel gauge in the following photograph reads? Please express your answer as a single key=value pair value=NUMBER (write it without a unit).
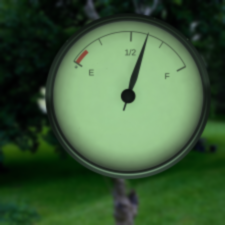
value=0.625
